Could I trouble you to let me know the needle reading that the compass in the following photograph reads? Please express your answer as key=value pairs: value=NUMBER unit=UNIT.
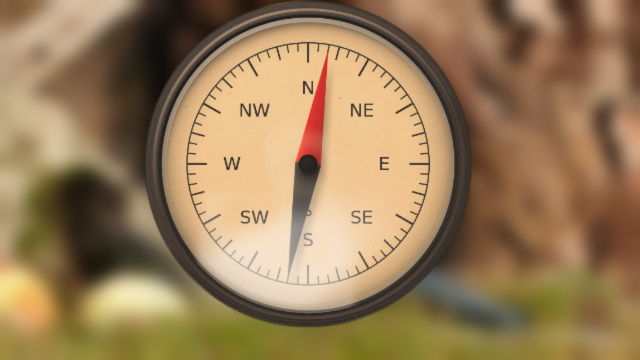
value=10 unit=°
